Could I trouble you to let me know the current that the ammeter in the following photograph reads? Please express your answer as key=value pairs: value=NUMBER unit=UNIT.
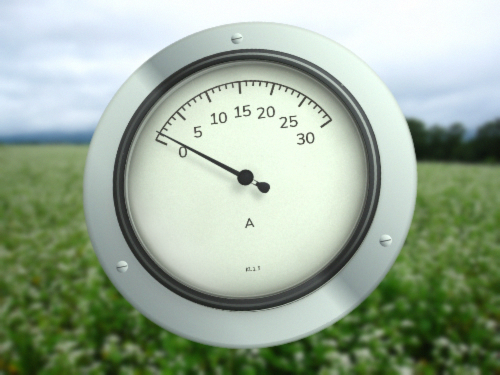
value=1 unit=A
